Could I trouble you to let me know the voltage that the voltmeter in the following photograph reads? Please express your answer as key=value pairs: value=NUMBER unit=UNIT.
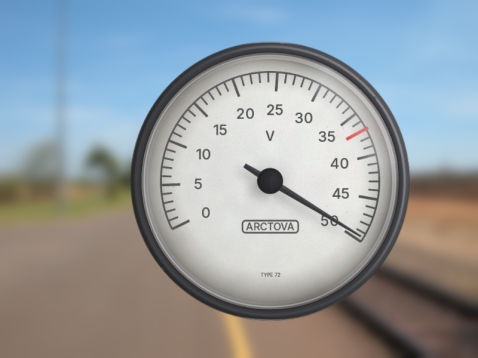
value=49.5 unit=V
